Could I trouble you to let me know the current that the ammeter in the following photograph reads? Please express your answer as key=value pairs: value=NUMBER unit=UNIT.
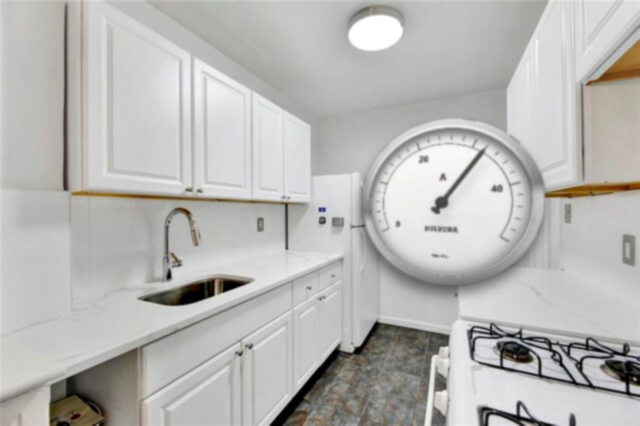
value=32 unit=A
